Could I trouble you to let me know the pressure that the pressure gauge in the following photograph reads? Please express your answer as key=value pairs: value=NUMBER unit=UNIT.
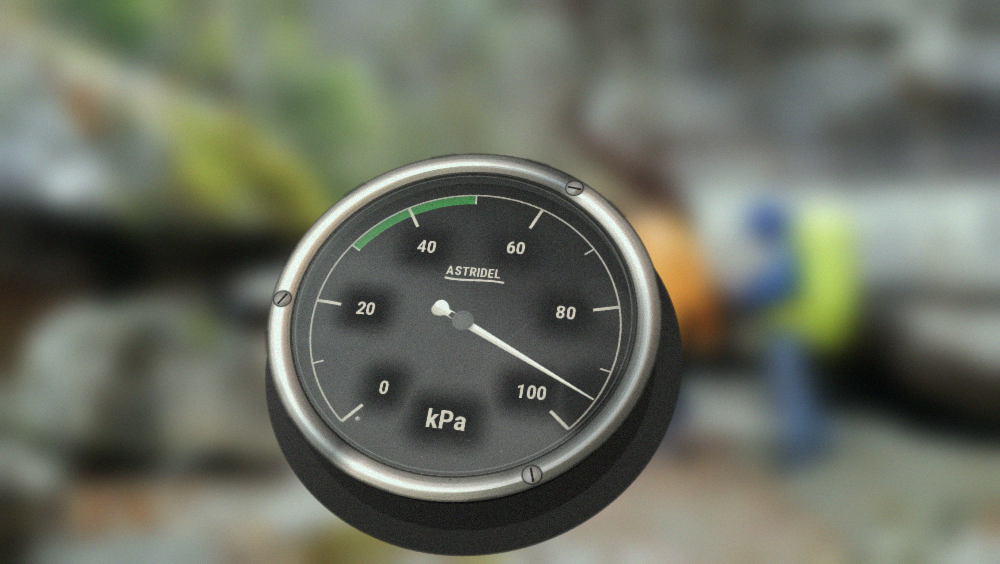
value=95 unit=kPa
